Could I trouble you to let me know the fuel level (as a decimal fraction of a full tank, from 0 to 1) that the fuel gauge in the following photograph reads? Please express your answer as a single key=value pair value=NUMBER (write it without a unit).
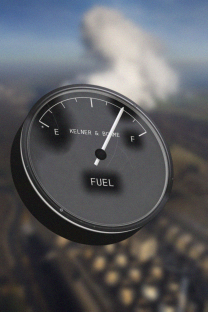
value=0.75
